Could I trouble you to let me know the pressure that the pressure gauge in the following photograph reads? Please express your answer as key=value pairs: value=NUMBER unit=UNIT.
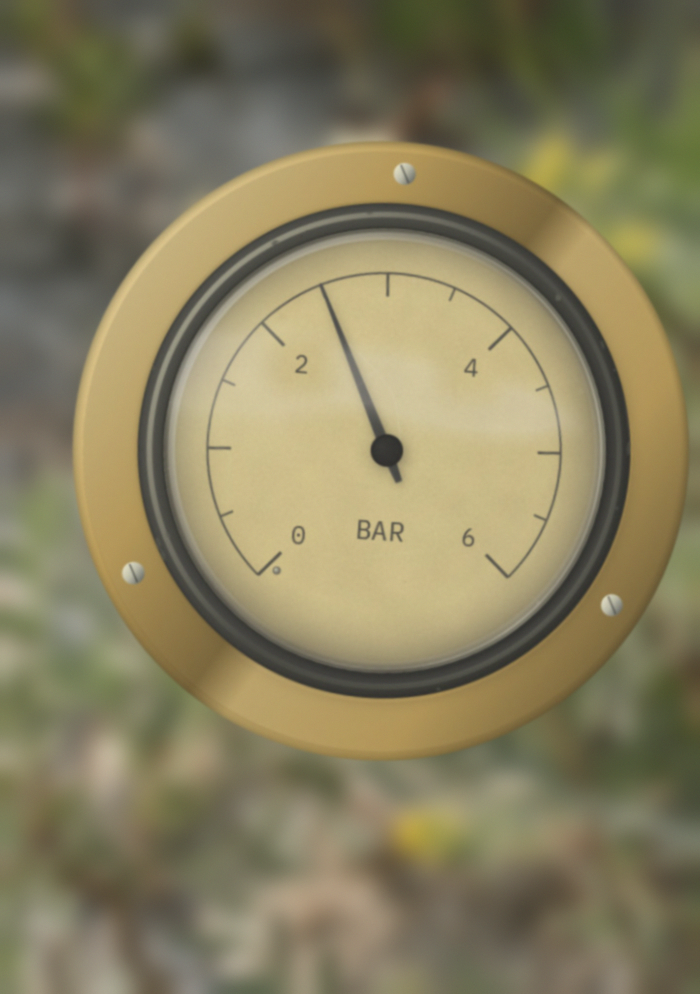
value=2.5 unit=bar
